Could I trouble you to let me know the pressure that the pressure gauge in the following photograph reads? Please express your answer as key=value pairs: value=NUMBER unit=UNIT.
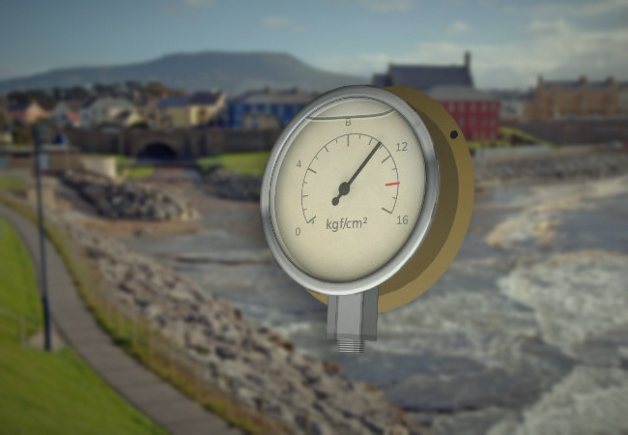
value=11 unit=kg/cm²
